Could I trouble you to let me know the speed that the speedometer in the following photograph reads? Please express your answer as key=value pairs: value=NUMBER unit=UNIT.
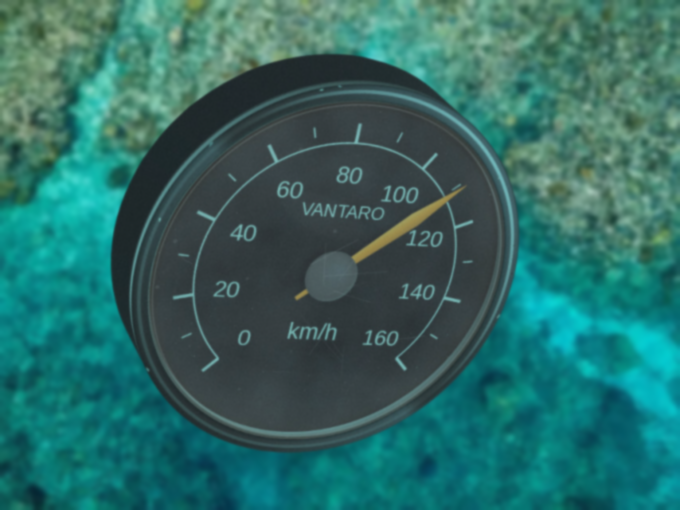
value=110 unit=km/h
